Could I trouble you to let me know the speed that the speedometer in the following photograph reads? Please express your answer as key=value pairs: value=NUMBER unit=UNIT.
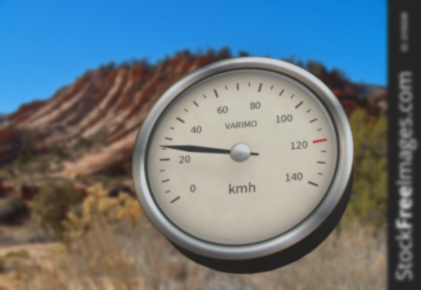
value=25 unit=km/h
